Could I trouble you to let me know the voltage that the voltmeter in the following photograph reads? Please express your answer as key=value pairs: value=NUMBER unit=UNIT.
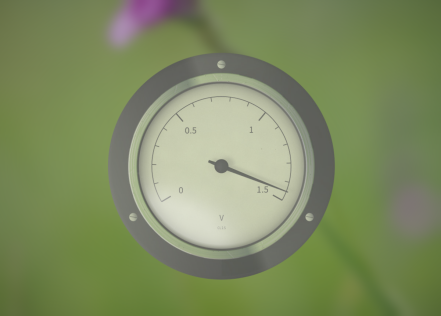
value=1.45 unit=V
